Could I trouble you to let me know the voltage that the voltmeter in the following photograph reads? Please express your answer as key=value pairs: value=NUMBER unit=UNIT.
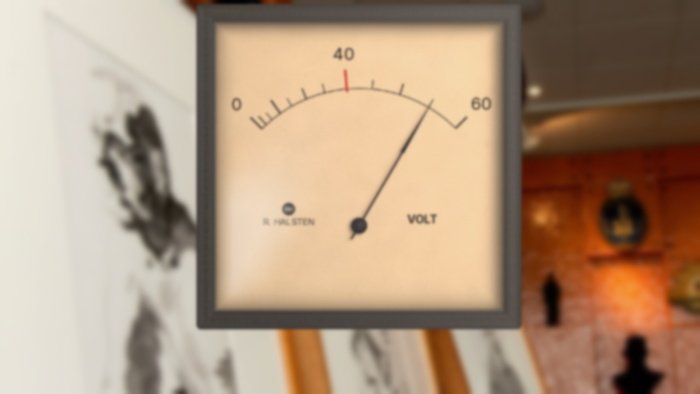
value=55 unit=V
